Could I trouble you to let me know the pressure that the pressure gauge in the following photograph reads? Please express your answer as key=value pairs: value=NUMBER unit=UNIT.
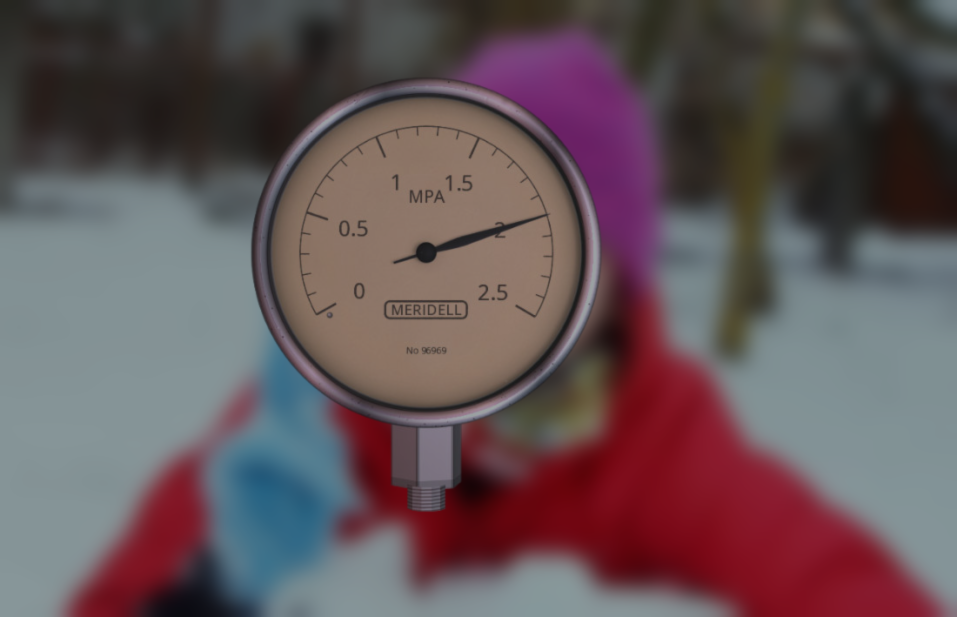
value=2 unit=MPa
